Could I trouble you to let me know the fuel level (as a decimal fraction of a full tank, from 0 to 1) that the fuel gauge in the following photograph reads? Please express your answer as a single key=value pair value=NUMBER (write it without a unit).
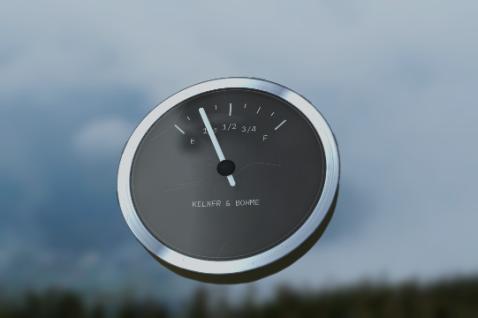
value=0.25
